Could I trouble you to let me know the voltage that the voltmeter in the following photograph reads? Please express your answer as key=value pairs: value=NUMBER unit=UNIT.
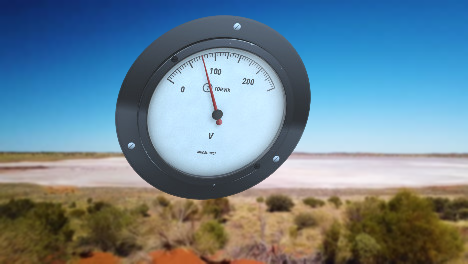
value=75 unit=V
